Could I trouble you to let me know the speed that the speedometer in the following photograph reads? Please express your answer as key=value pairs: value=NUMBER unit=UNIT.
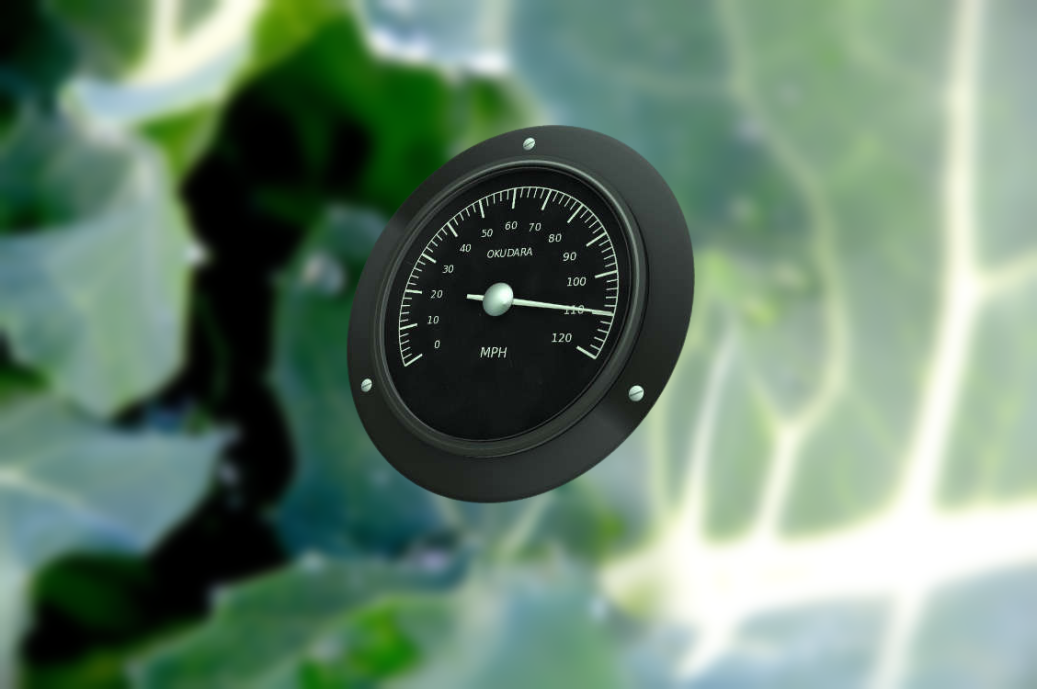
value=110 unit=mph
